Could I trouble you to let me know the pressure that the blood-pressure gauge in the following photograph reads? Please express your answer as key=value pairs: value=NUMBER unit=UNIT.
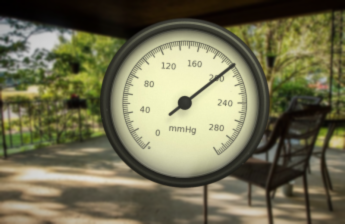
value=200 unit=mmHg
